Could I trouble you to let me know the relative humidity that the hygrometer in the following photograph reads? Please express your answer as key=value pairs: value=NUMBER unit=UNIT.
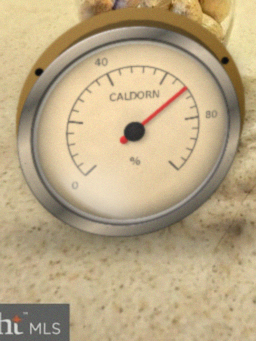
value=68 unit=%
